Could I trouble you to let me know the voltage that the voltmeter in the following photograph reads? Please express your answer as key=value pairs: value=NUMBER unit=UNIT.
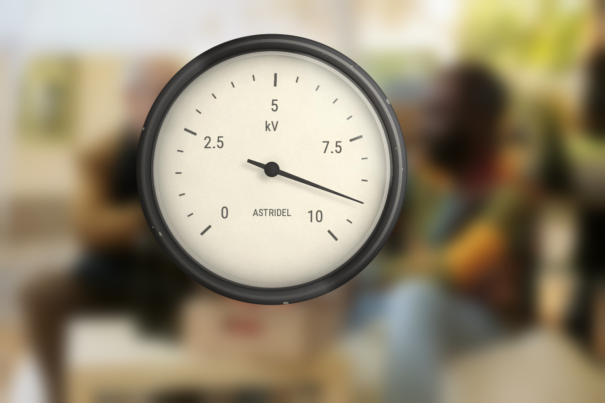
value=9 unit=kV
